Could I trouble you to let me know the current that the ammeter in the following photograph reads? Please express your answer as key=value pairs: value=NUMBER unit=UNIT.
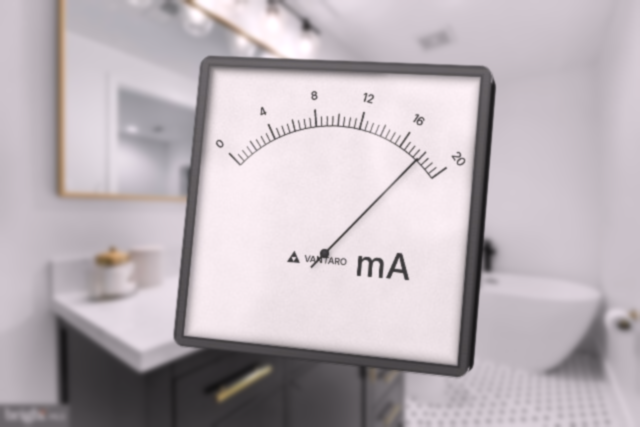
value=18 unit=mA
